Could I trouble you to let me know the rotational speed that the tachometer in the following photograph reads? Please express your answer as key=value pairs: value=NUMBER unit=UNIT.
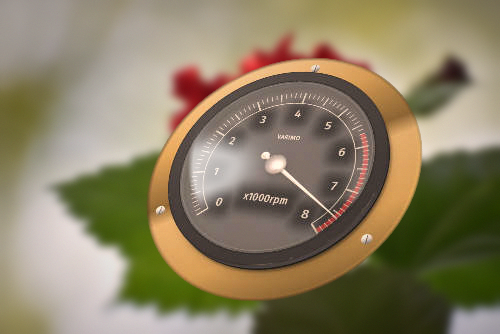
value=7600 unit=rpm
